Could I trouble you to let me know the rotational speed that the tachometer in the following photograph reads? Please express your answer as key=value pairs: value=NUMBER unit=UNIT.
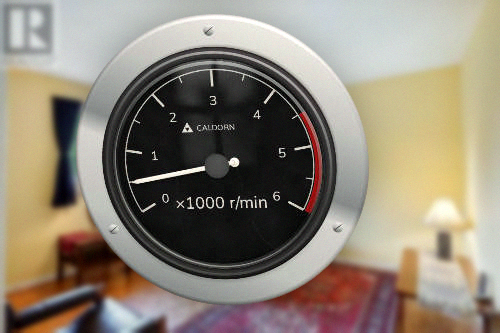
value=500 unit=rpm
